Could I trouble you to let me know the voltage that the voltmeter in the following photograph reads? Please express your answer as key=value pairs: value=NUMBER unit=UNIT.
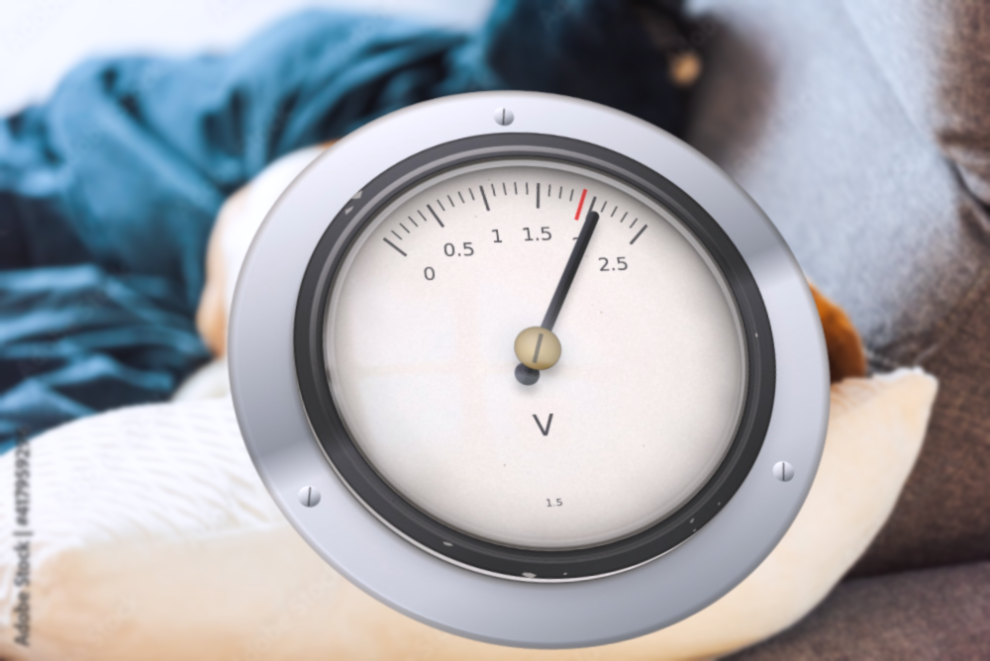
value=2.05 unit=V
